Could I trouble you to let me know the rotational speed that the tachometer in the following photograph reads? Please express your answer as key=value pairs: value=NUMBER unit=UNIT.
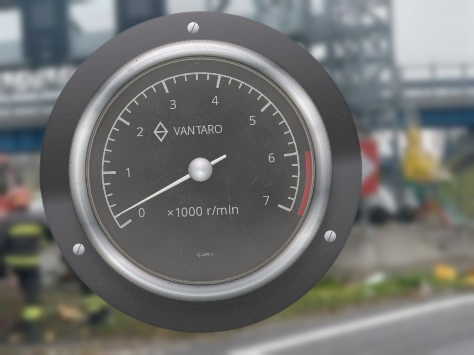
value=200 unit=rpm
